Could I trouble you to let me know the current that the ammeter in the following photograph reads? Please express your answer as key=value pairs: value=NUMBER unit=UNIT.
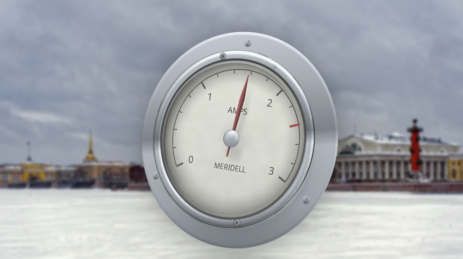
value=1.6 unit=A
